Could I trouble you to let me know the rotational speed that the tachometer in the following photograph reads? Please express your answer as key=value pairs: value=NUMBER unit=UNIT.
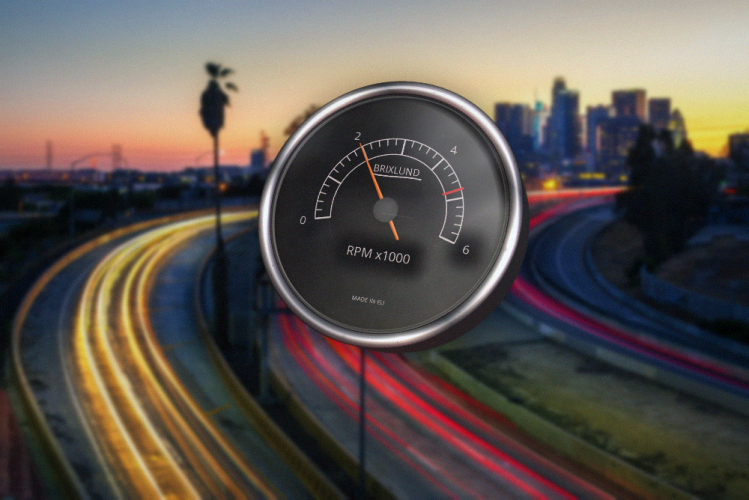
value=2000 unit=rpm
